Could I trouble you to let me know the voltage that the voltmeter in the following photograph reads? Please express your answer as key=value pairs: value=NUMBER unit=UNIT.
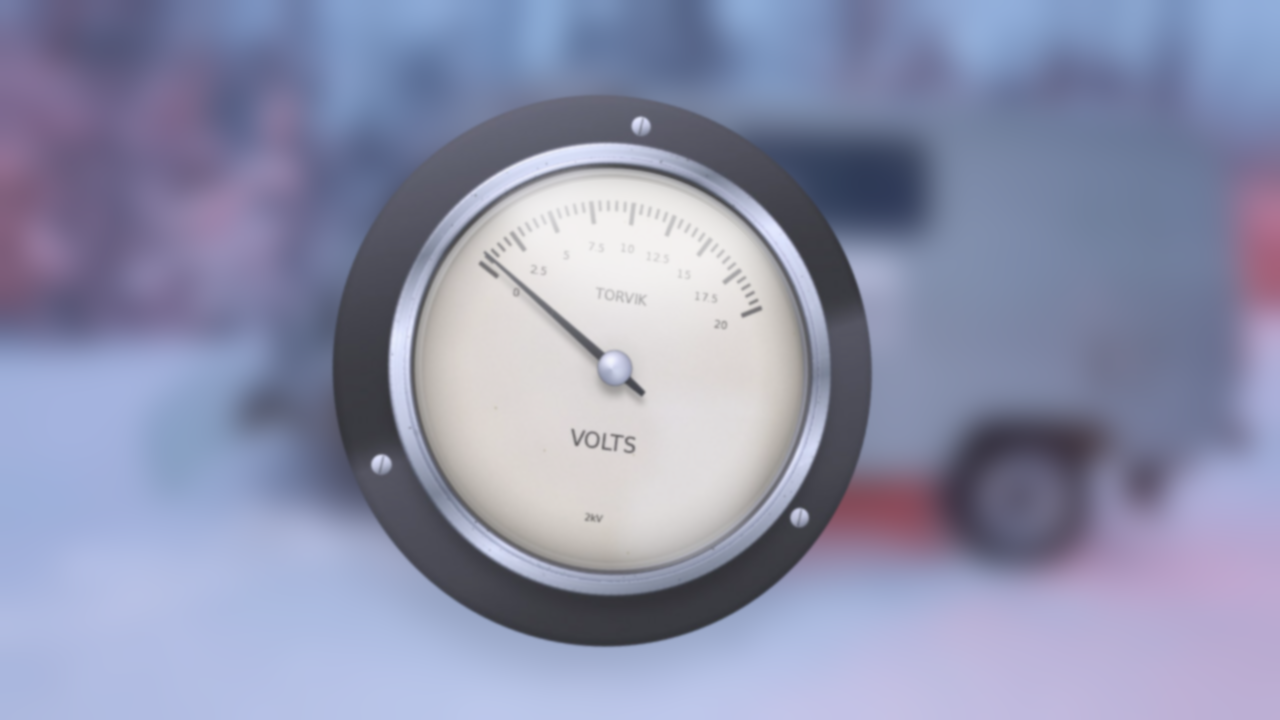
value=0.5 unit=V
